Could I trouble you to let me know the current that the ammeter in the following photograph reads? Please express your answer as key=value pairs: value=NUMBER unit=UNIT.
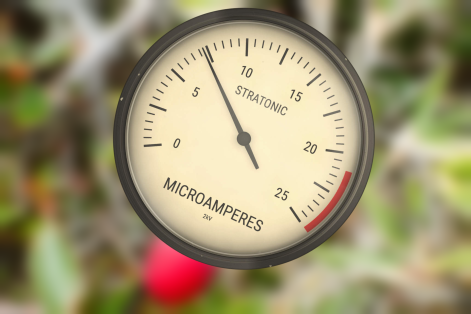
value=7.25 unit=µA
